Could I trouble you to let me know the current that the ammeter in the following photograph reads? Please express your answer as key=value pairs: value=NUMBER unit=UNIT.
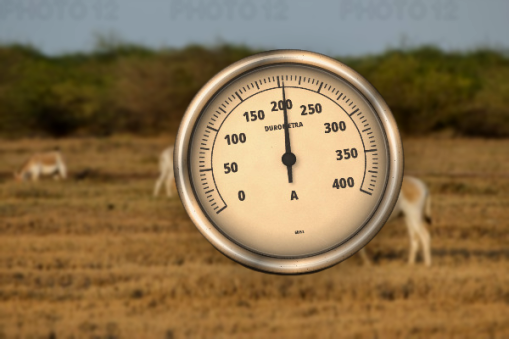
value=205 unit=A
